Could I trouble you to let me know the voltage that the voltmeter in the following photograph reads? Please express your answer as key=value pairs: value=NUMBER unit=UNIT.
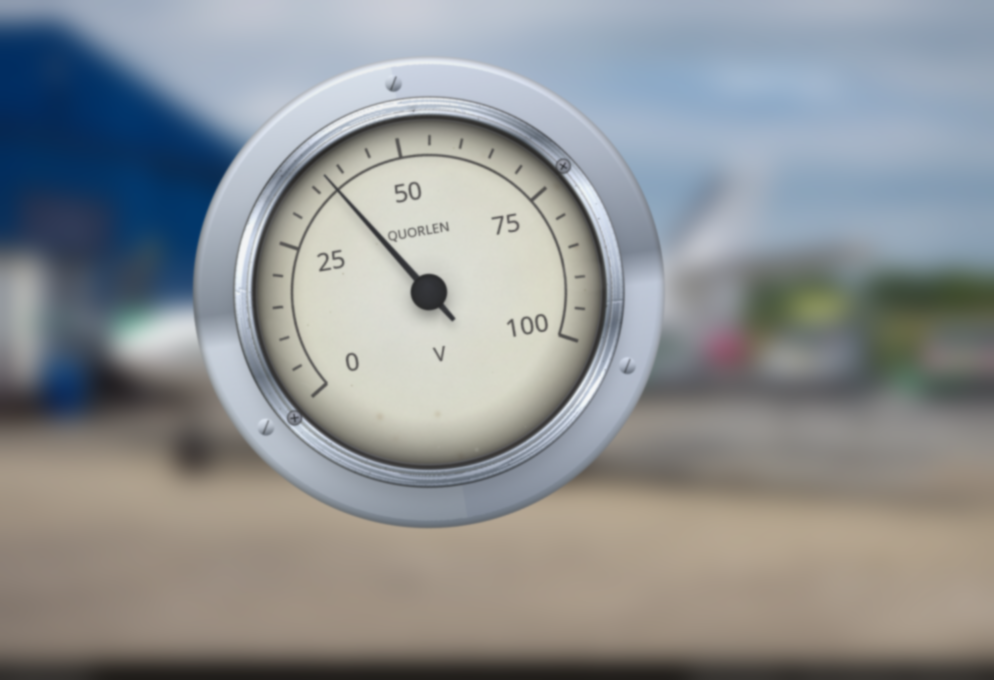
value=37.5 unit=V
